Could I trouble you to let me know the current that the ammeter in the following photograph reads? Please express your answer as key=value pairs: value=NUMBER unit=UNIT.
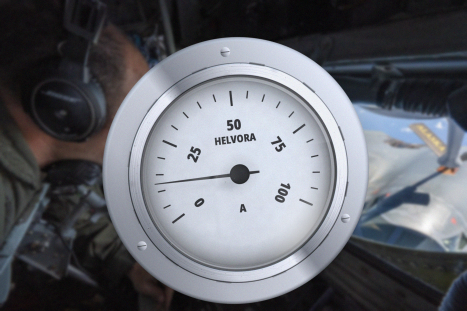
value=12.5 unit=A
